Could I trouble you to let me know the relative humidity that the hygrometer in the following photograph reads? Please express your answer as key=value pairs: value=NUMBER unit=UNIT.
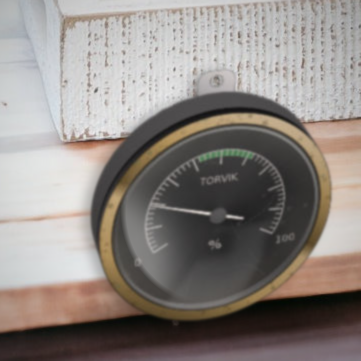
value=20 unit=%
